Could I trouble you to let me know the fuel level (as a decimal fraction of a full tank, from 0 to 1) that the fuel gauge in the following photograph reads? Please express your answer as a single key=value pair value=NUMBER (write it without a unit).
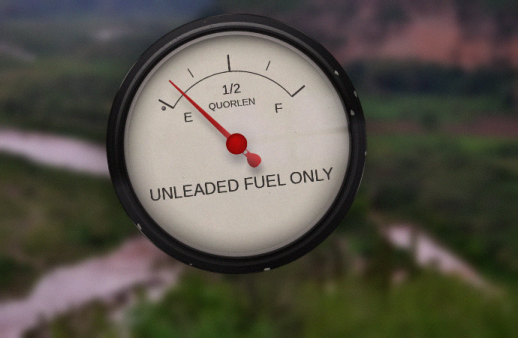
value=0.125
